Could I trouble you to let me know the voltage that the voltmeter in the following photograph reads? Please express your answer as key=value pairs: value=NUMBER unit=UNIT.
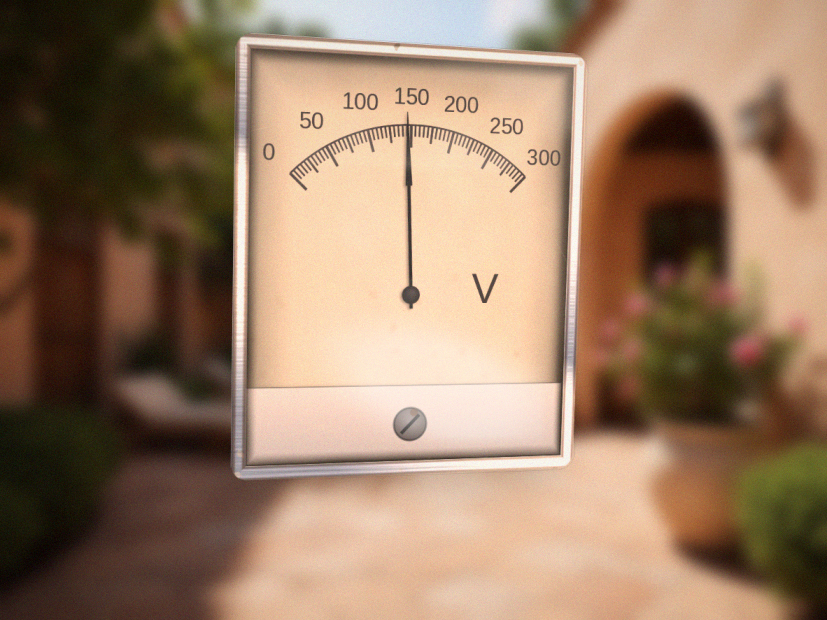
value=145 unit=V
